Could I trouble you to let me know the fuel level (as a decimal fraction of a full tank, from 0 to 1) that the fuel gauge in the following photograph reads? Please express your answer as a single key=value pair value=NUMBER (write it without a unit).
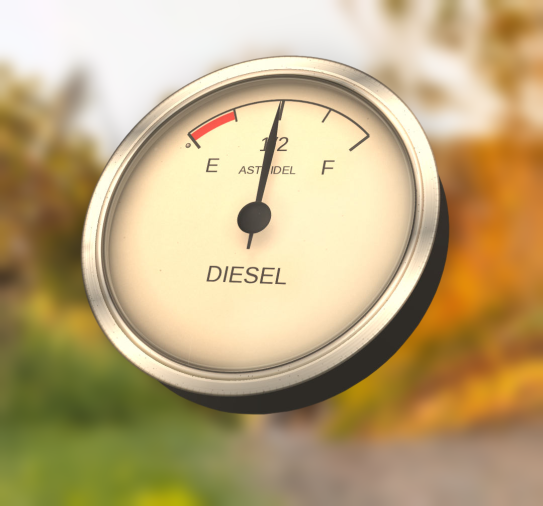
value=0.5
